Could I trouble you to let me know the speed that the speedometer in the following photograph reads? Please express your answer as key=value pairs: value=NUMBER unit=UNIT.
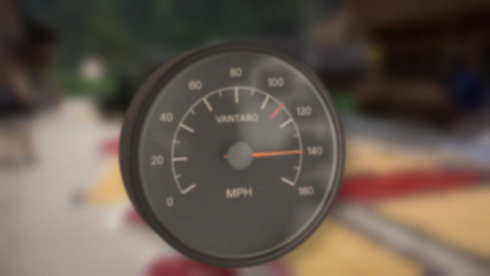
value=140 unit=mph
